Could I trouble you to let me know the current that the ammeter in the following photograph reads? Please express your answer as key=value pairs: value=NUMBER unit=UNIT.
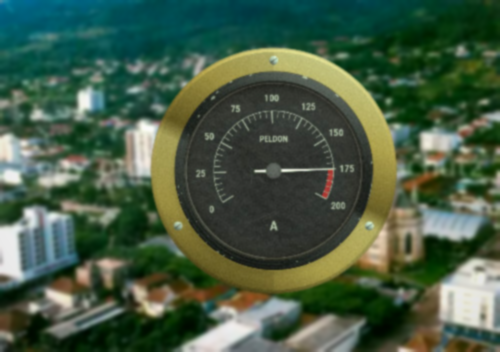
value=175 unit=A
